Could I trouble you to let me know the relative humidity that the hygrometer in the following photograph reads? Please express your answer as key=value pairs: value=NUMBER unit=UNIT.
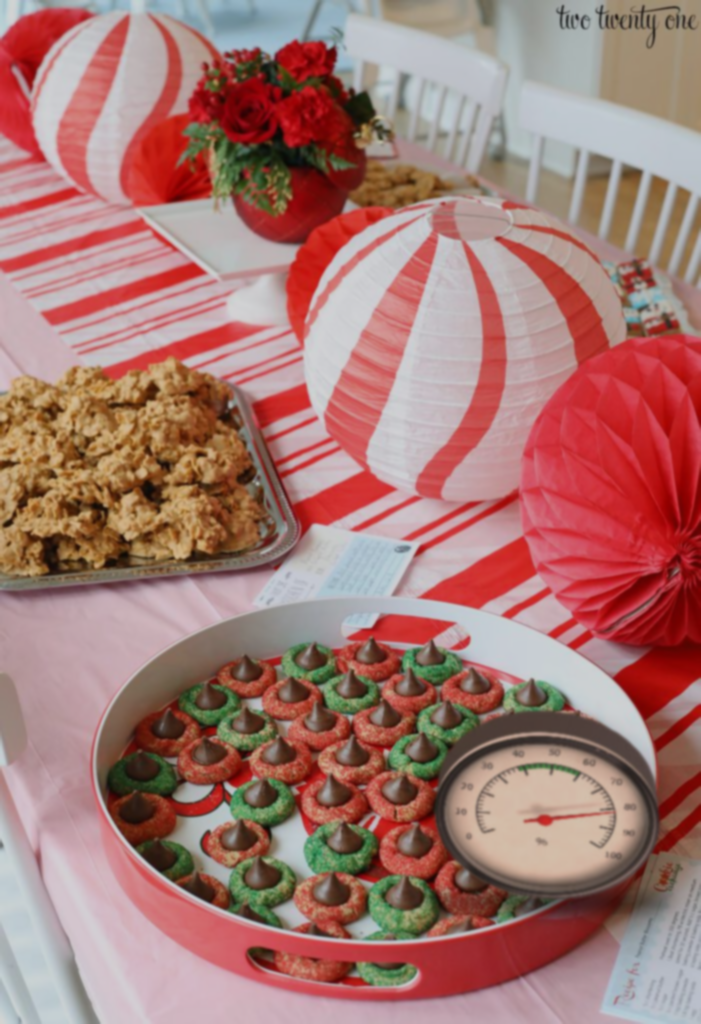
value=80 unit=%
